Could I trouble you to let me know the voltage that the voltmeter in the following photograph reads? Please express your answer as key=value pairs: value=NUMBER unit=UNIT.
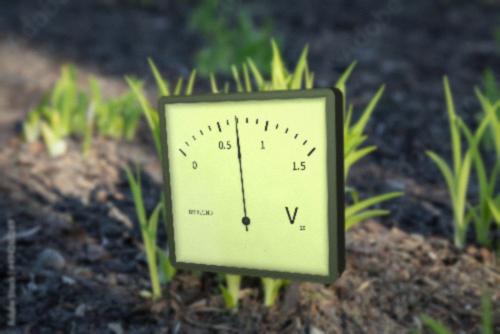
value=0.7 unit=V
